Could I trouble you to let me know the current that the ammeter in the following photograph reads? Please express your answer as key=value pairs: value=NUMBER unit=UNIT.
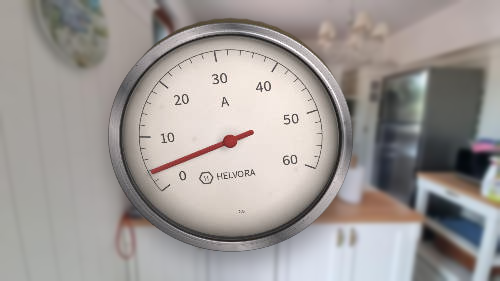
value=4 unit=A
